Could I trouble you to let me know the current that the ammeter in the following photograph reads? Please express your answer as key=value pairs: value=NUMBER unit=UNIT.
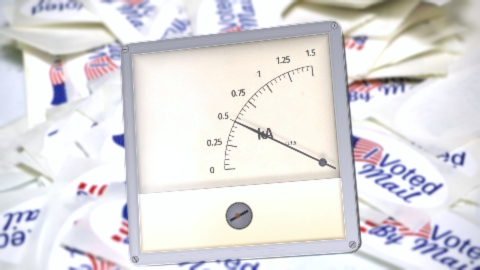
value=0.5 unit=kA
